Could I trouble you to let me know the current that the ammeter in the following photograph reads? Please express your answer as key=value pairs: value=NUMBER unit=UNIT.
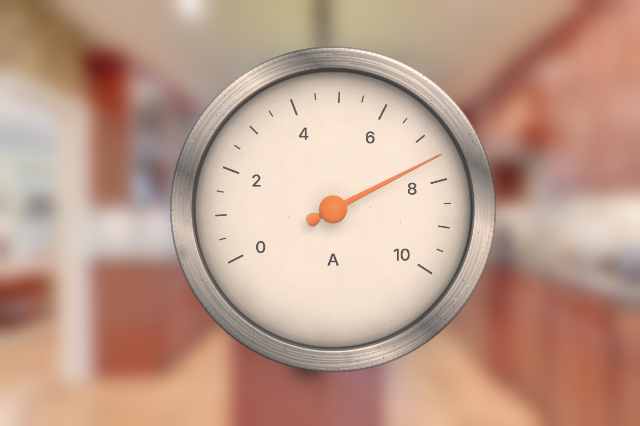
value=7.5 unit=A
